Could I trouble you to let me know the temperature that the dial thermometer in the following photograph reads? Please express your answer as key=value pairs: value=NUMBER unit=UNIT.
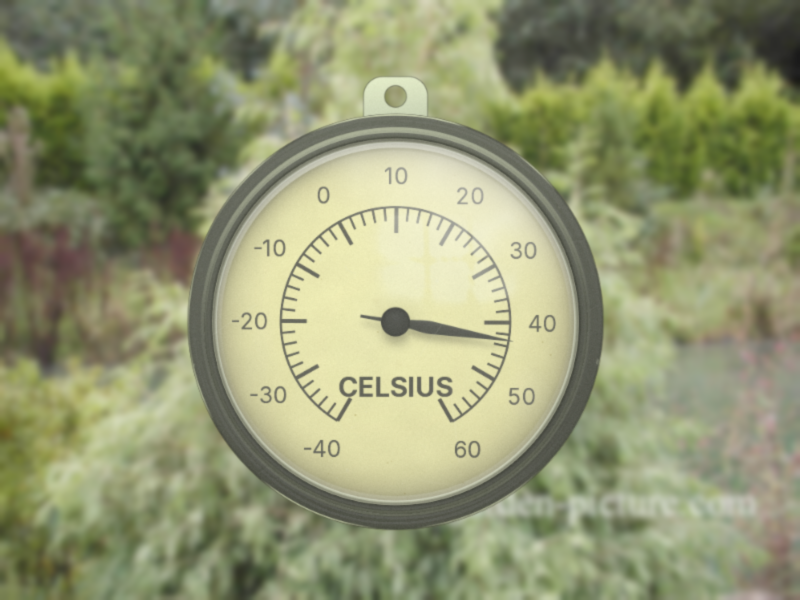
value=43 unit=°C
